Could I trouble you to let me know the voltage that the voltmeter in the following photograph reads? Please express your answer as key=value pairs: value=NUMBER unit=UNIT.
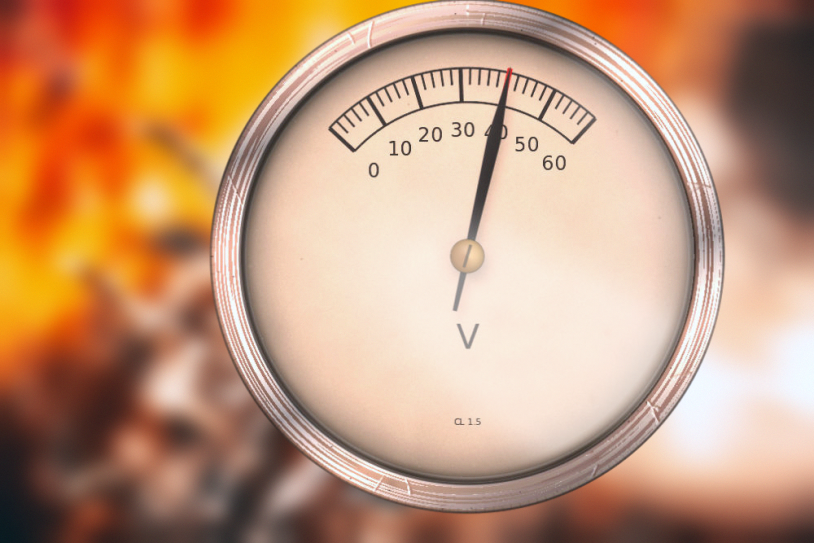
value=40 unit=V
